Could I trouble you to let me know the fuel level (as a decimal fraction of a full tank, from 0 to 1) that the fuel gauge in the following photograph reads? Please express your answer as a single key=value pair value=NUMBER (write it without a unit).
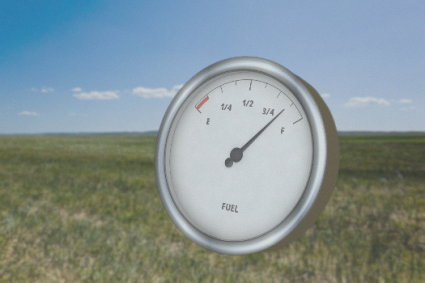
value=0.875
